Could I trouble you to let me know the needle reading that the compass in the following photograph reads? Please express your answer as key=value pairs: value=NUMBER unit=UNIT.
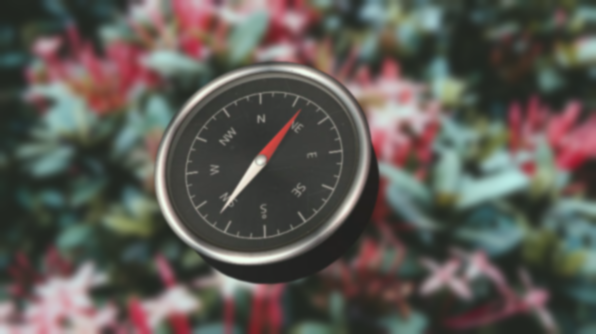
value=40 unit=°
